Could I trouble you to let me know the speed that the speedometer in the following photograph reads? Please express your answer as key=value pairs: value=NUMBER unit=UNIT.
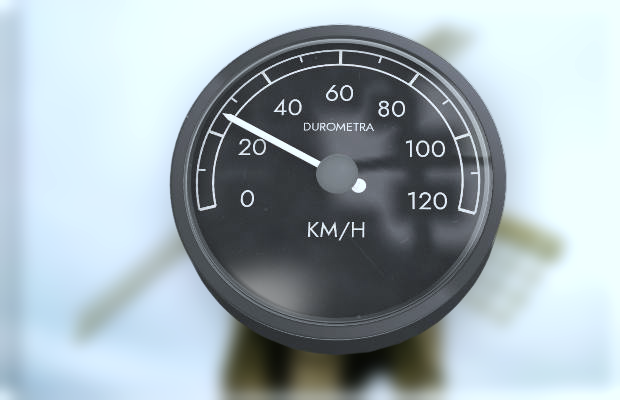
value=25 unit=km/h
